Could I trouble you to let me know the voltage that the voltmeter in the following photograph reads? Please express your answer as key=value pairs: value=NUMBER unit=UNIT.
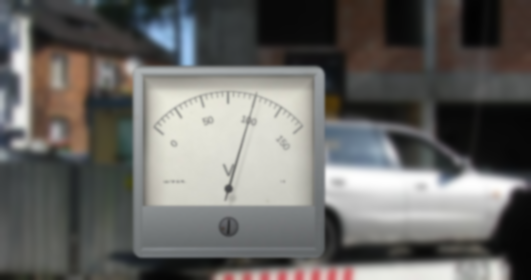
value=100 unit=V
